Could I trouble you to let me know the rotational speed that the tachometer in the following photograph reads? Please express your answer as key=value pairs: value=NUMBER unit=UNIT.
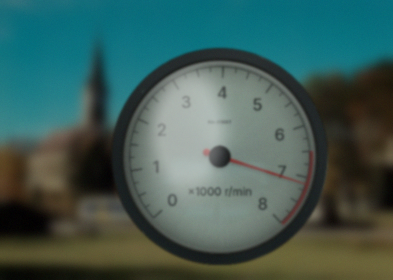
value=7125 unit=rpm
